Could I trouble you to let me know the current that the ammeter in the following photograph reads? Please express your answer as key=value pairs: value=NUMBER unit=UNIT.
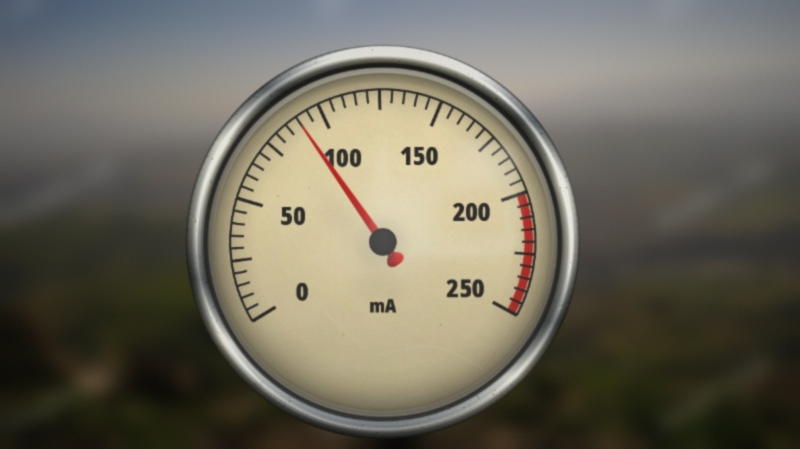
value=90 unit=mA
